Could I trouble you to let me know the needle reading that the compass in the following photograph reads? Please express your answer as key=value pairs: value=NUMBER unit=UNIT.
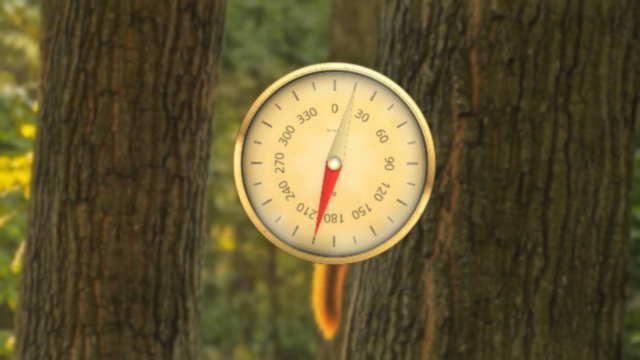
value=195 unit=°
